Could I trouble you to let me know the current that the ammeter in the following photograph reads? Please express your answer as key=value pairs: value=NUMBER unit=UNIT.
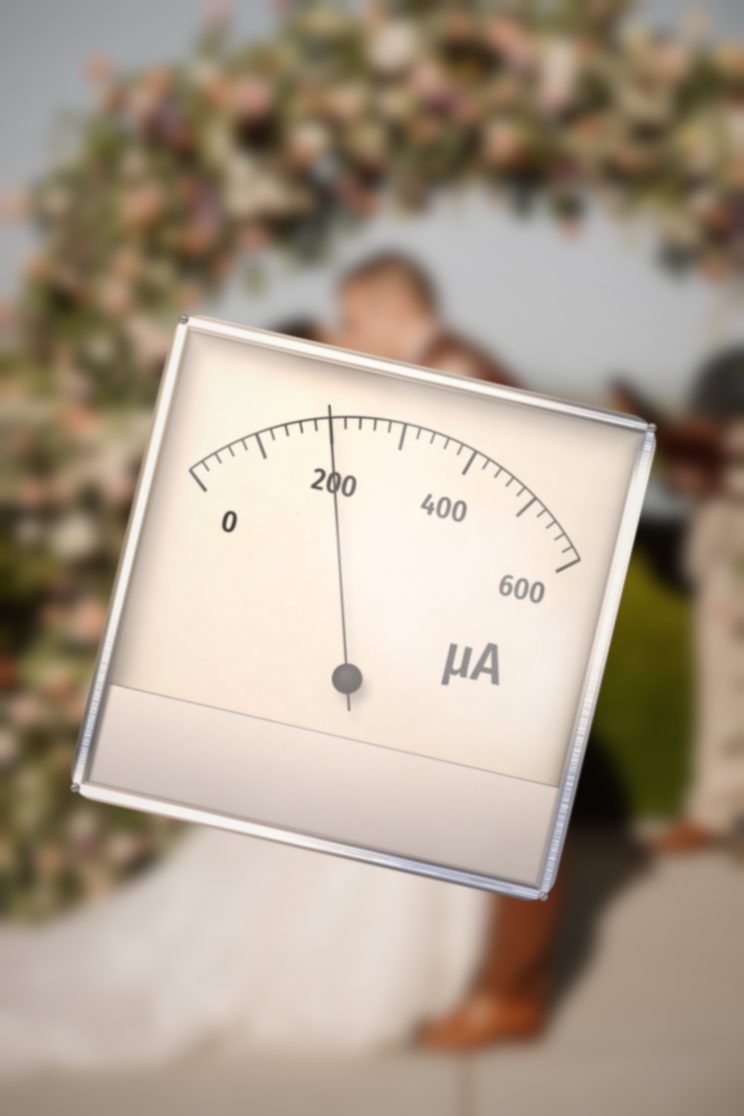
value=200 unit=µA
